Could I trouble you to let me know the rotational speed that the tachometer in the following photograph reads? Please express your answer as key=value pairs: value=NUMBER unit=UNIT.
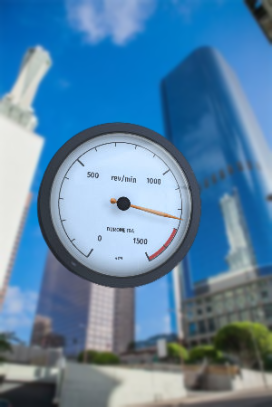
value=1250 unit=rpm
